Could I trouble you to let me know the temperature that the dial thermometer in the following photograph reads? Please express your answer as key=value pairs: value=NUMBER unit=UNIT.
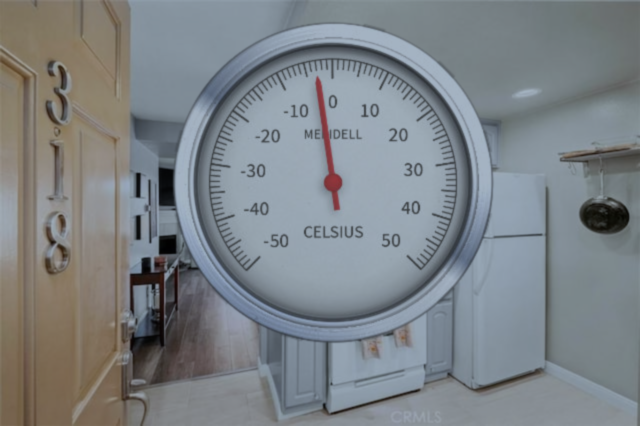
value=-3 unit=°C
